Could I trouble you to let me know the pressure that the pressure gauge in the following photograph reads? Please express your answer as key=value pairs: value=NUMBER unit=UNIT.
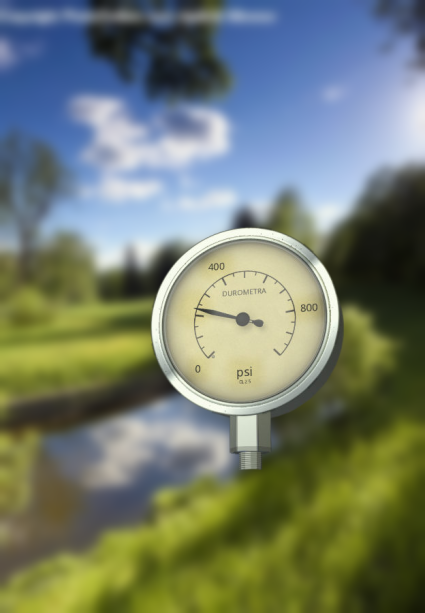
value=225 unit=psi
